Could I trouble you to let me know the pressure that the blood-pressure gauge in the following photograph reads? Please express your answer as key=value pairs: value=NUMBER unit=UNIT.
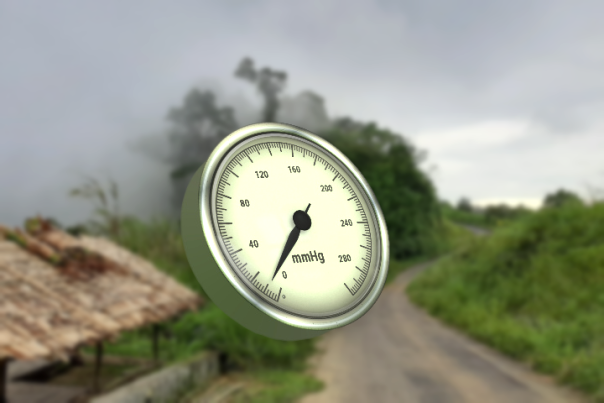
value=10 unit=mmHg
